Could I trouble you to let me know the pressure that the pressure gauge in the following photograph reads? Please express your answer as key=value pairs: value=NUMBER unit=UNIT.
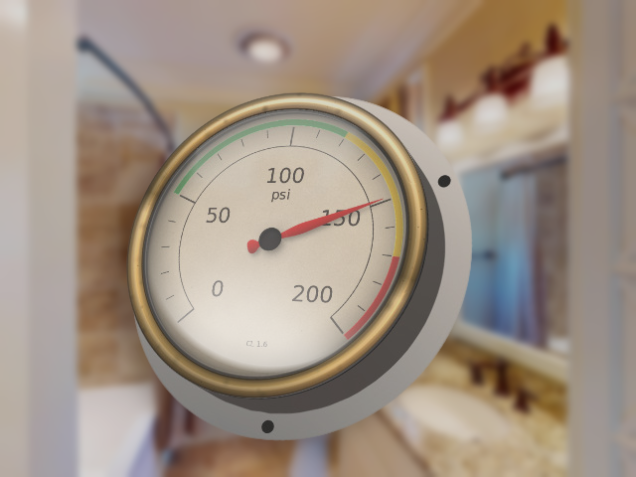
value=150 unit=psi
